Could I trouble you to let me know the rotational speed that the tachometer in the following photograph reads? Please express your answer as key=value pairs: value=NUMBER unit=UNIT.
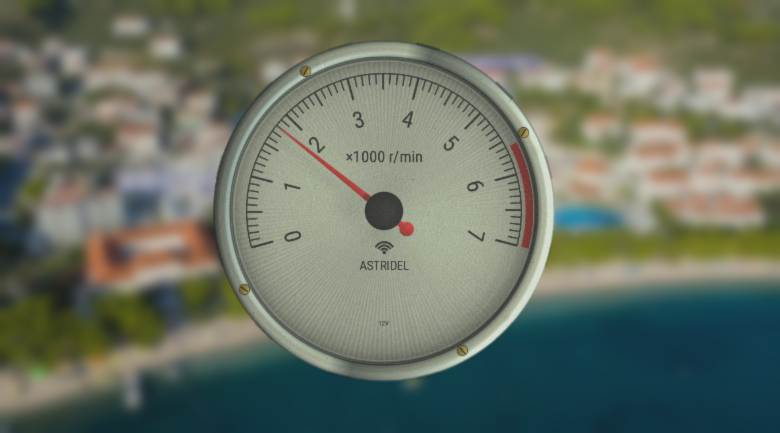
value=1800 unit=rpm
